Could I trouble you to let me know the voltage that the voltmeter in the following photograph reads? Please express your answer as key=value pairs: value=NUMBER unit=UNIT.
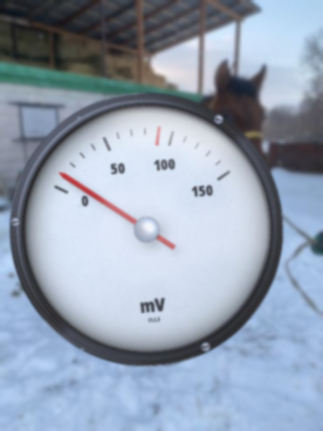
value=10 unit=mV
